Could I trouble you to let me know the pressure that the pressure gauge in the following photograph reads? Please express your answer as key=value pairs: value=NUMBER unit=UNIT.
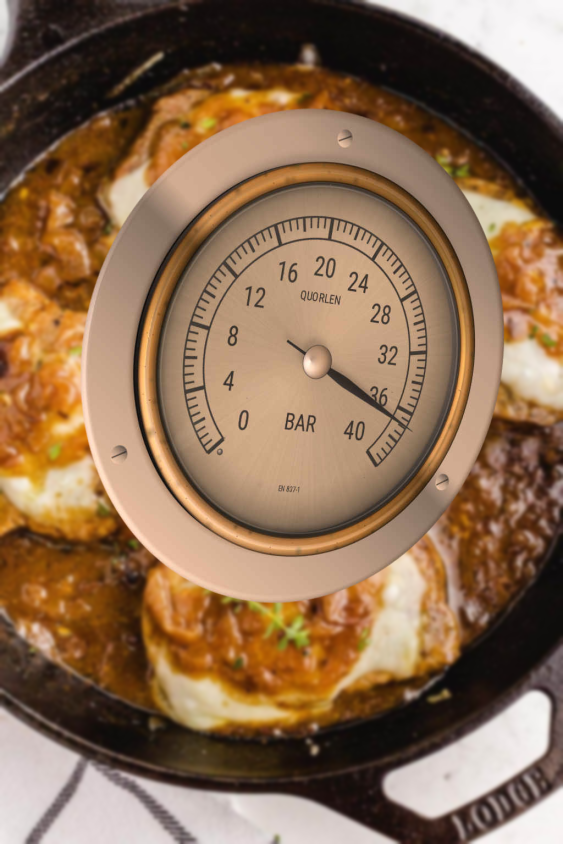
value=37 unit=bar
